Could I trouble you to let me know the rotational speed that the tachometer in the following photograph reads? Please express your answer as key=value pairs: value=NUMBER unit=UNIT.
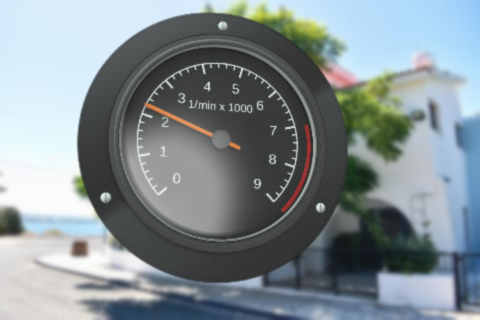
value=2200 unit=rpm
